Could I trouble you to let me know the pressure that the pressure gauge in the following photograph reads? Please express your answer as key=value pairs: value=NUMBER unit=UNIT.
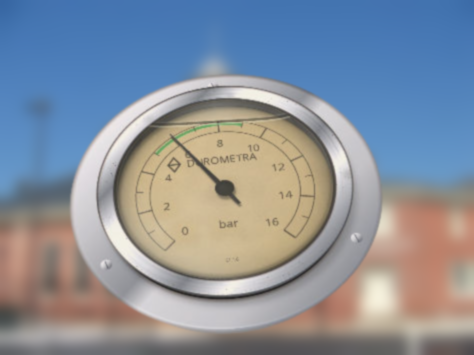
value=6 unit=bar
